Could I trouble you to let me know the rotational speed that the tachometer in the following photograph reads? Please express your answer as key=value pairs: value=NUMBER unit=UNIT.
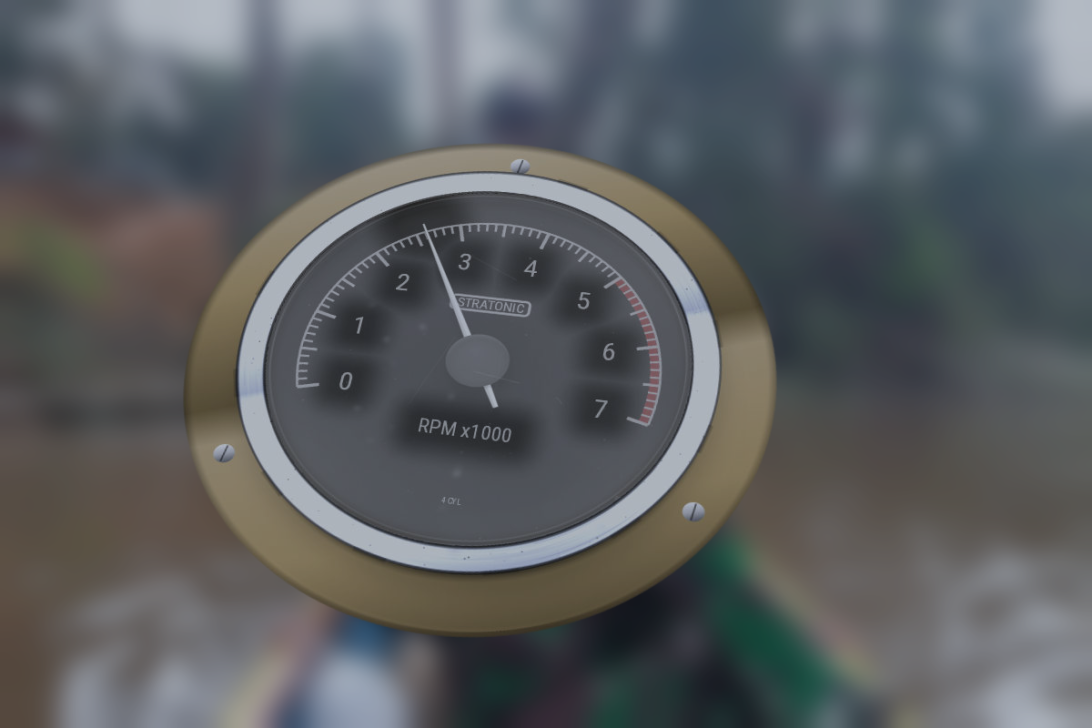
value=2600 unit=rpm
